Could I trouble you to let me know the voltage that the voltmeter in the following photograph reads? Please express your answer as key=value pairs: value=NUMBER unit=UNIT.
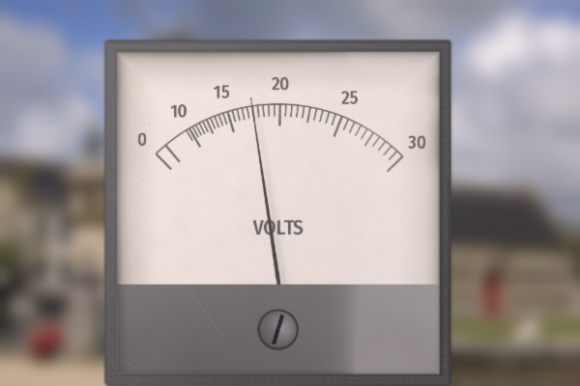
value=17.5 unit=V
